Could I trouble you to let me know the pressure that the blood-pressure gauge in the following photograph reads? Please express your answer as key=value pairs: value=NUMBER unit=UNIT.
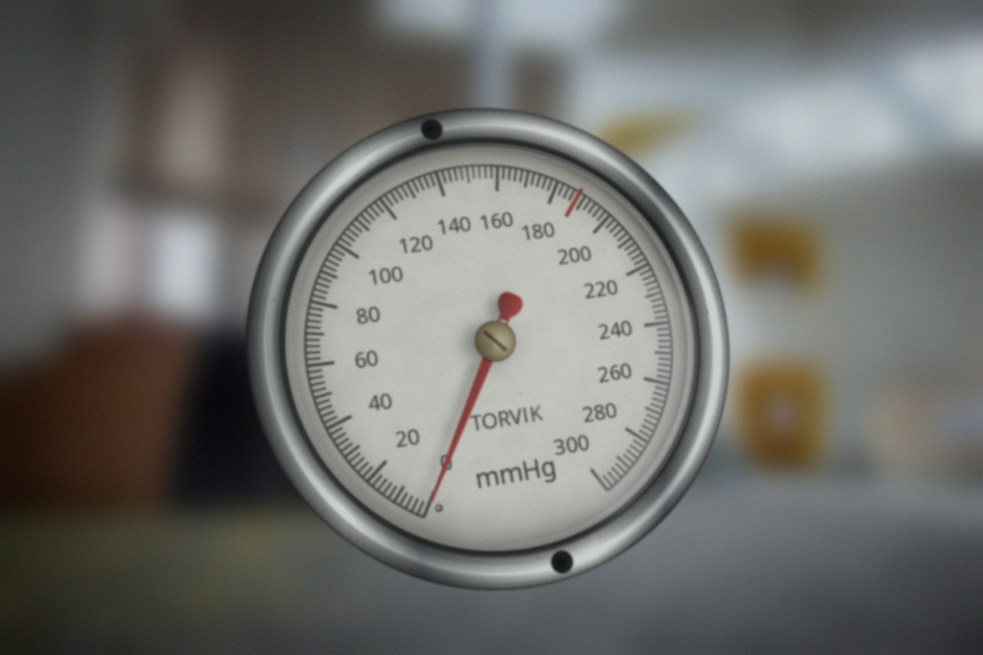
value=0 unit=mmHg
